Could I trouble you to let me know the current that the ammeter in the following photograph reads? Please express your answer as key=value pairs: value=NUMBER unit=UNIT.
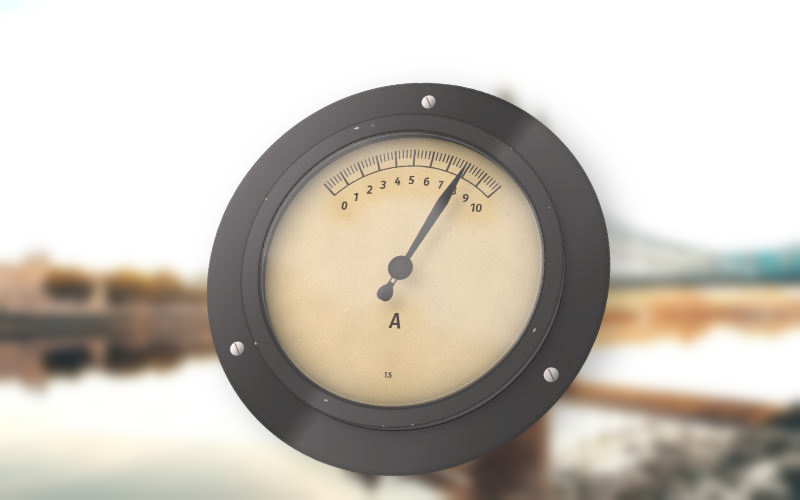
value=8 unit=A
